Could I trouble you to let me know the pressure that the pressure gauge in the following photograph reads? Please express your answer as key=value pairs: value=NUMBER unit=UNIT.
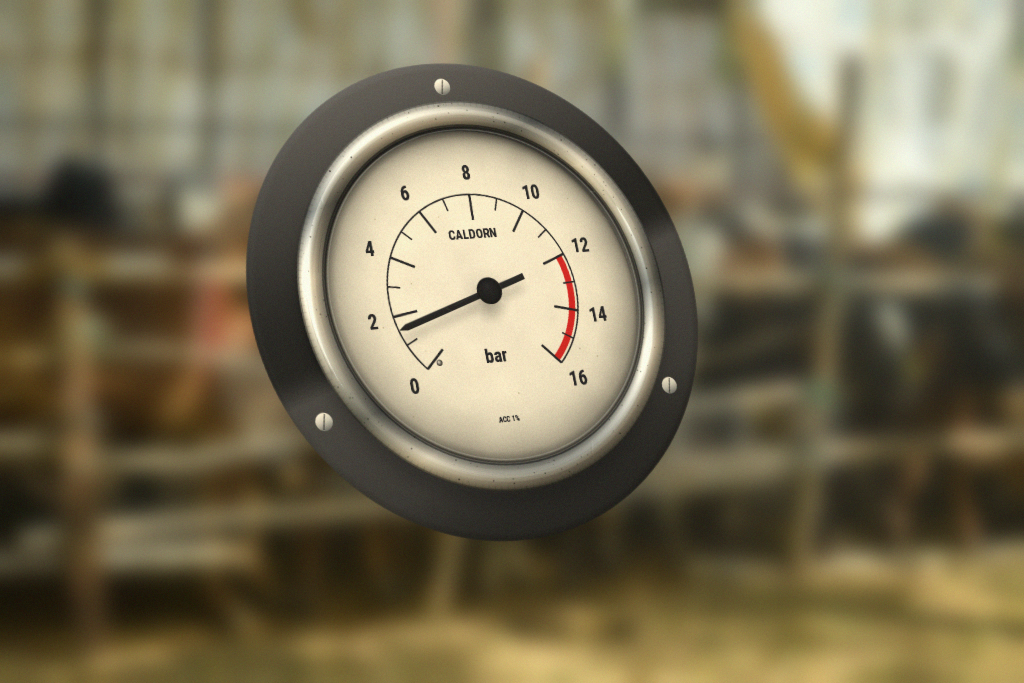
value=1.5 unit=bar
